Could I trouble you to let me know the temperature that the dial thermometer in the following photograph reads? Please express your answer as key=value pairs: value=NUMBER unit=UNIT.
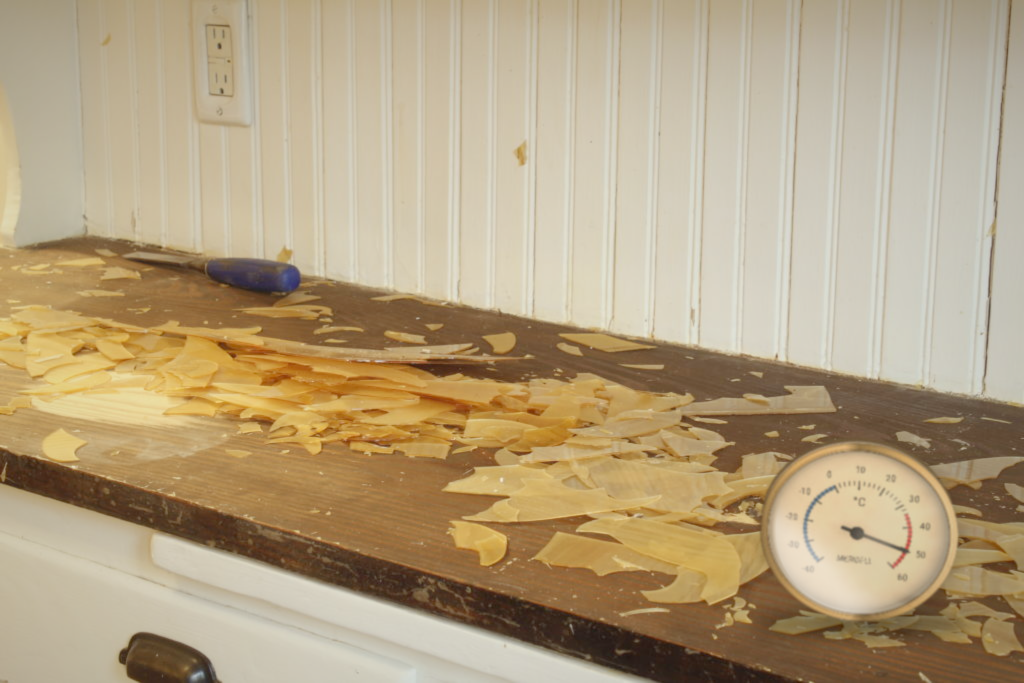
value=50 unit=°C
